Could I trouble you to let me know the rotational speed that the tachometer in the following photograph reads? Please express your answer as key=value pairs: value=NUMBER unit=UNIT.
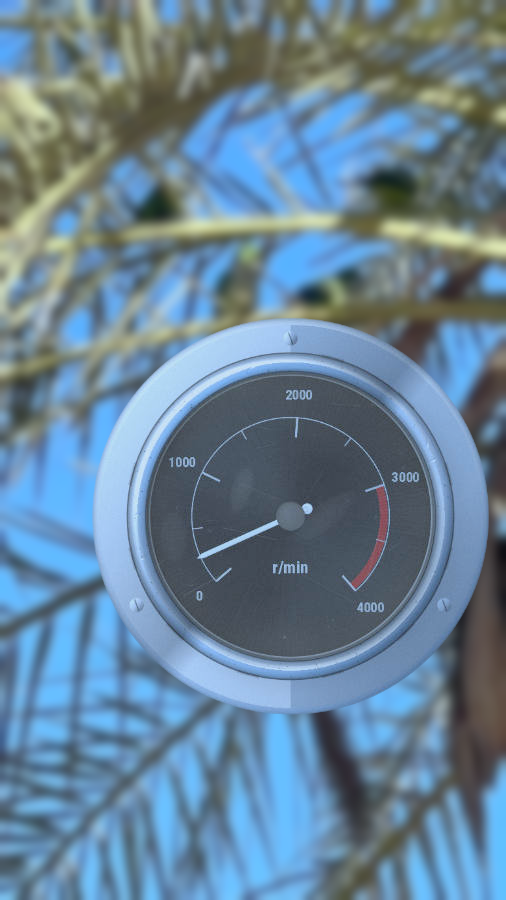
value=250 unit=rpm
